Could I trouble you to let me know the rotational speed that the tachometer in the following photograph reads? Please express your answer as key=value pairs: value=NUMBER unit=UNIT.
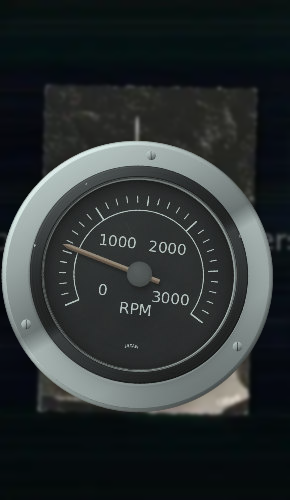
value=550 unit=rpm
